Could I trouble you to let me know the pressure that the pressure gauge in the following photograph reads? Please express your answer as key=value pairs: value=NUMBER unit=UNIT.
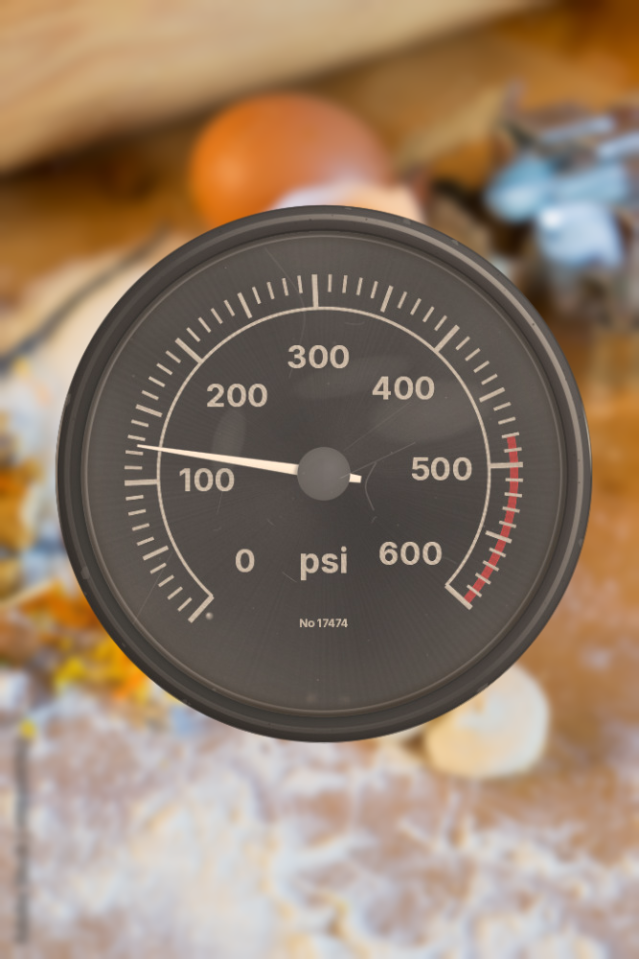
value=125 unit=psi
